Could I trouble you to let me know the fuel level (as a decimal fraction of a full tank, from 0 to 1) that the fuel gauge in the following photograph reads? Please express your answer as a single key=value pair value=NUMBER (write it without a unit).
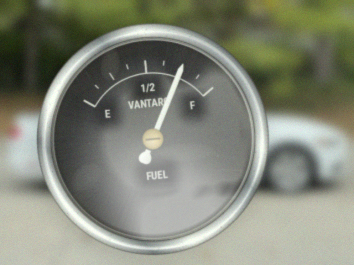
value=0.75
